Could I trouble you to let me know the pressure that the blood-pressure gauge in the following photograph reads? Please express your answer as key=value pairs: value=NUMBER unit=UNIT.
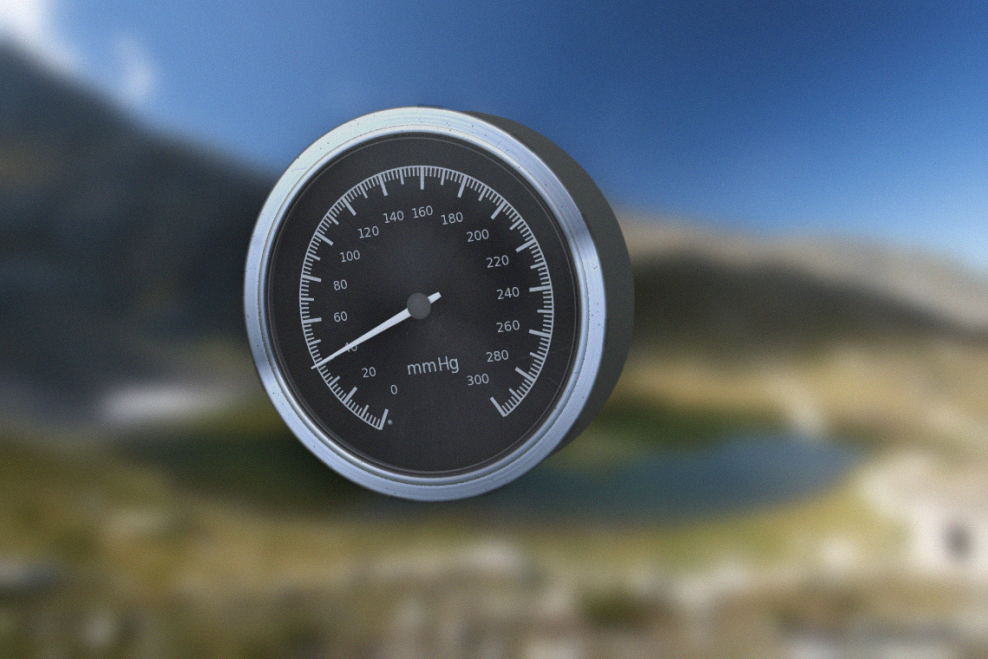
value=40 unit=mmHg
